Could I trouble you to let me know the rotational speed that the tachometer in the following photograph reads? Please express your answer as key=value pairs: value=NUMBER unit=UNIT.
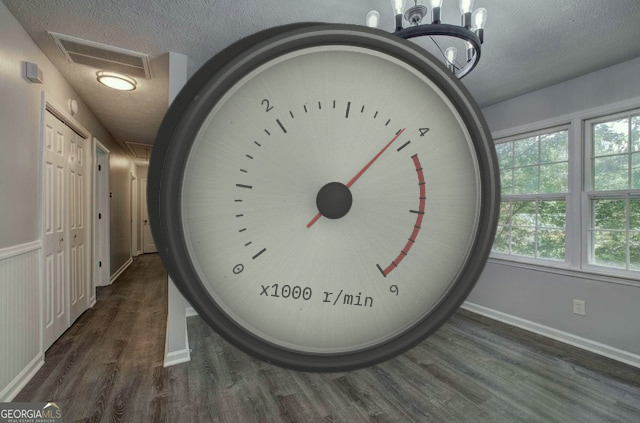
value=3800 unit=rpm
